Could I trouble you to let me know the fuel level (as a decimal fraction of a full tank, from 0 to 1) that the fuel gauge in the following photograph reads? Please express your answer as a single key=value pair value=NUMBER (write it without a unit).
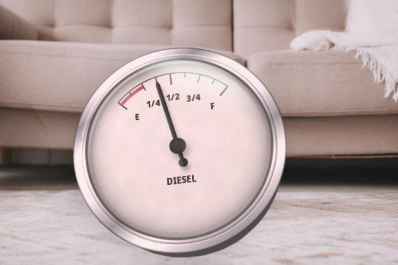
value=0.375
